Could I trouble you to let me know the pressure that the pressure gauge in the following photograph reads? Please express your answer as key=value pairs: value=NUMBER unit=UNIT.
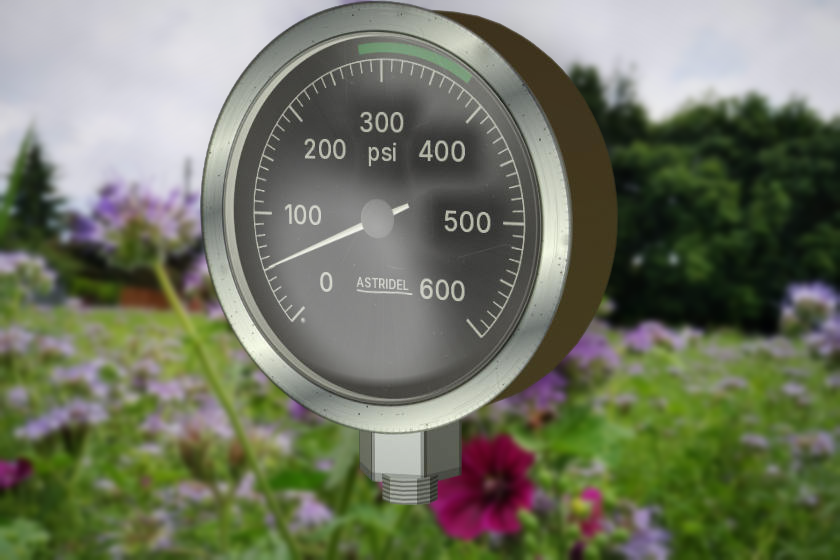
value=50 unit=psi
